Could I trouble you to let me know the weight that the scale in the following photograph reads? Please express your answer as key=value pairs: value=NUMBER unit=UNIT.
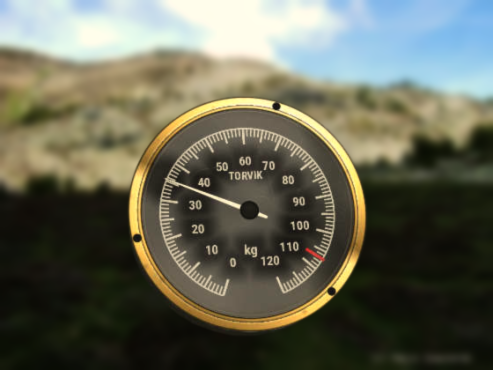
value=35 unit=kg
